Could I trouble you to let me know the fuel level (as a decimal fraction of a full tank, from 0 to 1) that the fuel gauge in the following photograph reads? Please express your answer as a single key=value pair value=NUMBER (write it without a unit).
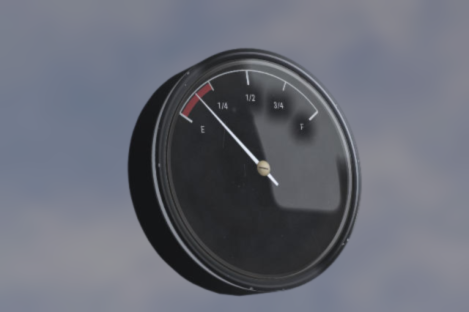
value=0.125
